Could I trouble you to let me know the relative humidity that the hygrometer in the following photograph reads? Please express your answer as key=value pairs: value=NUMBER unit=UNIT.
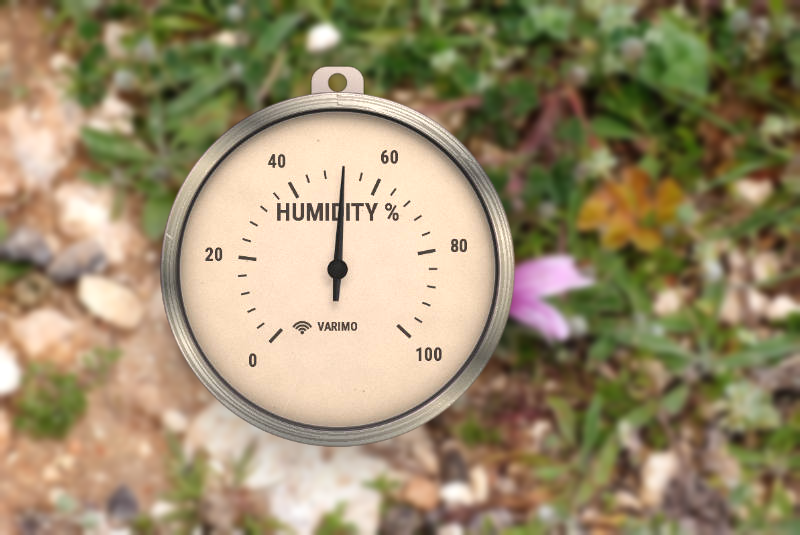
value=52 unit=%
